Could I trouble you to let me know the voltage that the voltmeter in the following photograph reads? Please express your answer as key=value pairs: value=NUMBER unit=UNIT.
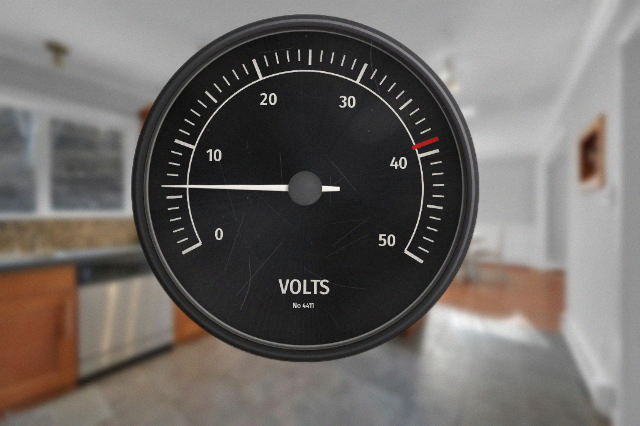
value=6 unit=V
